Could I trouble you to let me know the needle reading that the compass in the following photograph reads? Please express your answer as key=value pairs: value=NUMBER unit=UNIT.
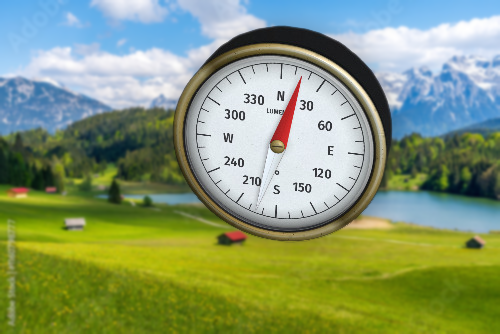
value=15 unit=°
